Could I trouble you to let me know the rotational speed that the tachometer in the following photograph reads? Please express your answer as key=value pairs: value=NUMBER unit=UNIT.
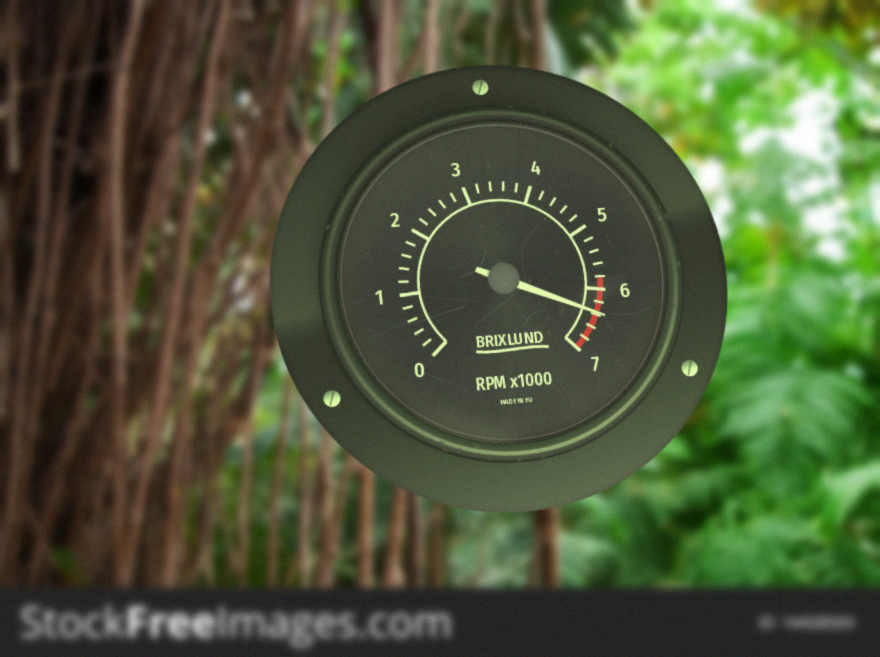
value=6400 unit=rpm
